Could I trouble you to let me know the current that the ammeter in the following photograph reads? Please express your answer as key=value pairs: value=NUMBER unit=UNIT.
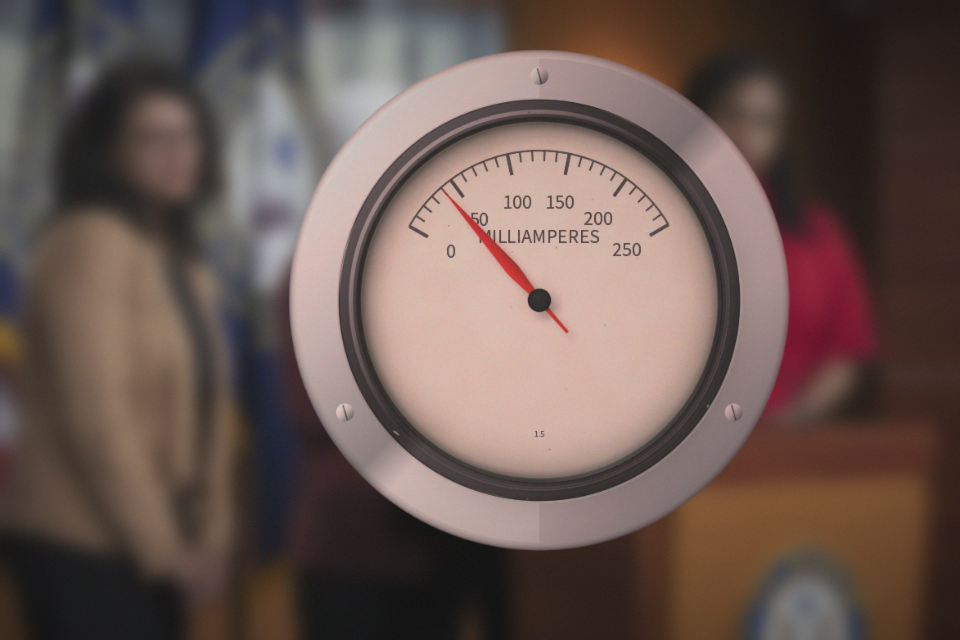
value=40 unit=mA
